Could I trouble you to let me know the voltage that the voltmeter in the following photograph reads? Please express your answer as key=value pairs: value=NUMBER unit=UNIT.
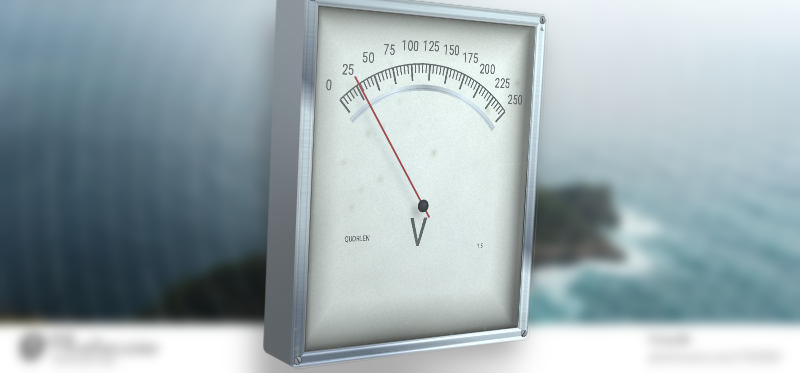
value=25 unit=V
